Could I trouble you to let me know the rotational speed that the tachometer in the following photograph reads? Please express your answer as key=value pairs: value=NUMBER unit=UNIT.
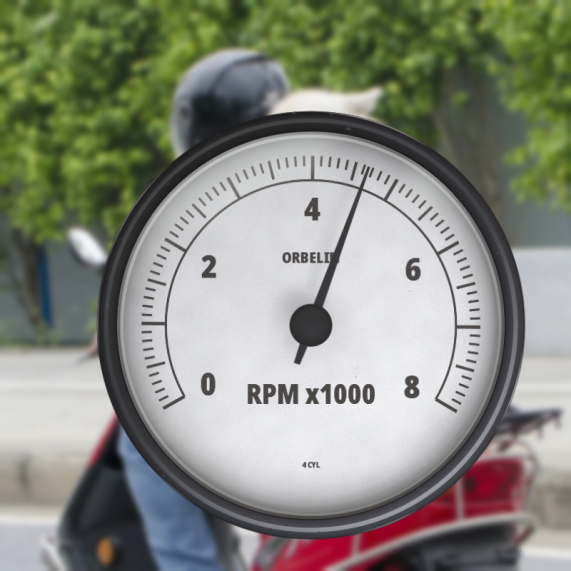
value=4650 unit=rpm
